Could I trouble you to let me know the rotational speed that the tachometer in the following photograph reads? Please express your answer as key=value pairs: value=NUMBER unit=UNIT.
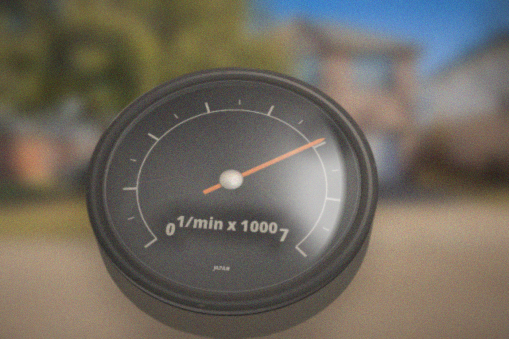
value=5000 unit=rpm
